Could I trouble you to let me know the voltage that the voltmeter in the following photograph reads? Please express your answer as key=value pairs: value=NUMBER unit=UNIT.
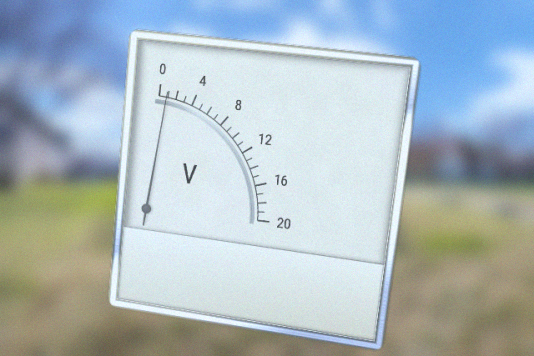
value=1 unit=V
